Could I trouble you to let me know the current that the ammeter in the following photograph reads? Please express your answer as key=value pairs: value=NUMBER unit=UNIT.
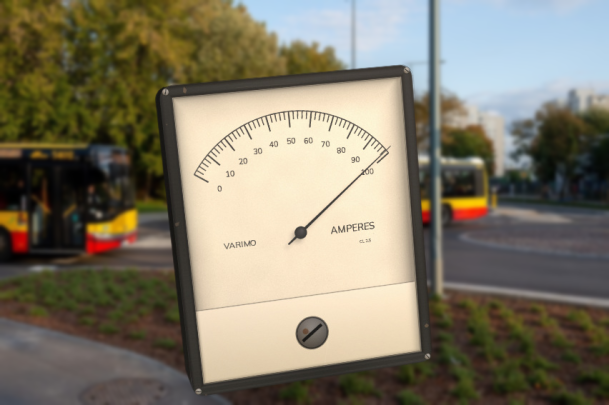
value=98 unit=A
